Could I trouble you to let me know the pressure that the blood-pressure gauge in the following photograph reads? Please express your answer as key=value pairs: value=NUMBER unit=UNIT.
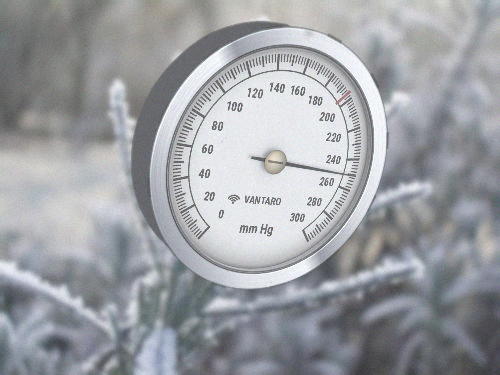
value=250 unit=mmHg
